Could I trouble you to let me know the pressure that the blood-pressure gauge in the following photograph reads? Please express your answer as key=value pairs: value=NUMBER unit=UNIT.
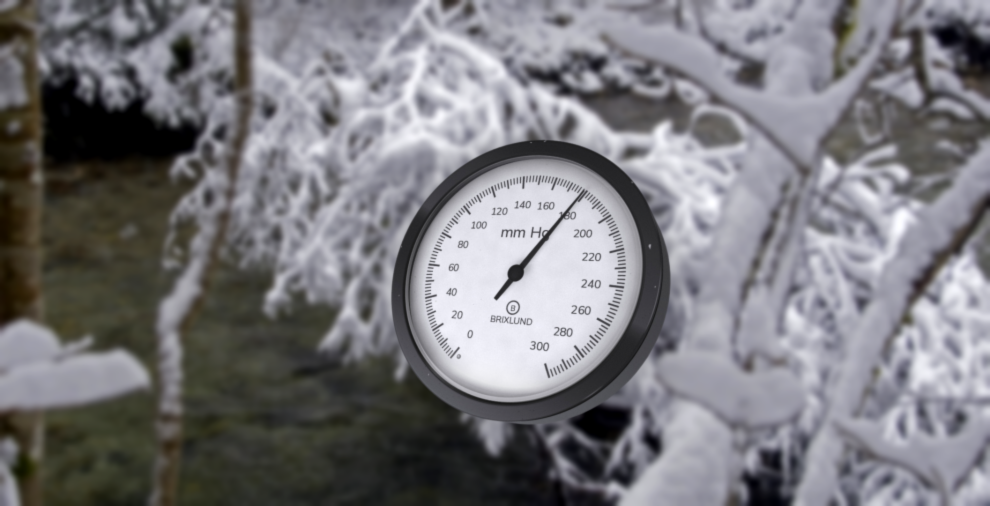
value=180 unit=mmHg
